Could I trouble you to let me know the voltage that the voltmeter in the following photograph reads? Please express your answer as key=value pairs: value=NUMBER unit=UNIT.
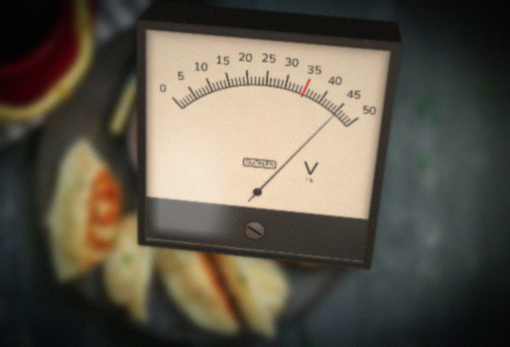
value=45 unit=V
